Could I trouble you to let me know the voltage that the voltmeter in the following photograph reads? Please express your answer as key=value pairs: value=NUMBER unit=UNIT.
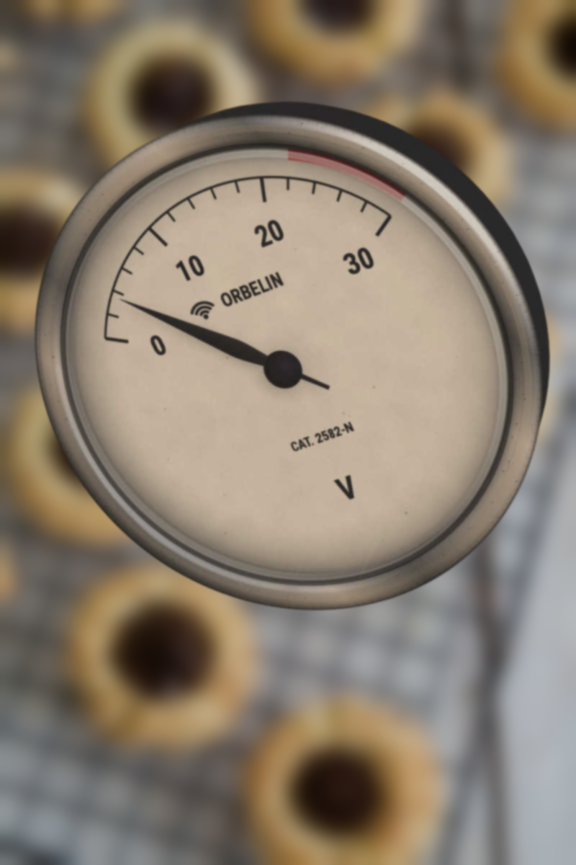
value=4 unit=V
